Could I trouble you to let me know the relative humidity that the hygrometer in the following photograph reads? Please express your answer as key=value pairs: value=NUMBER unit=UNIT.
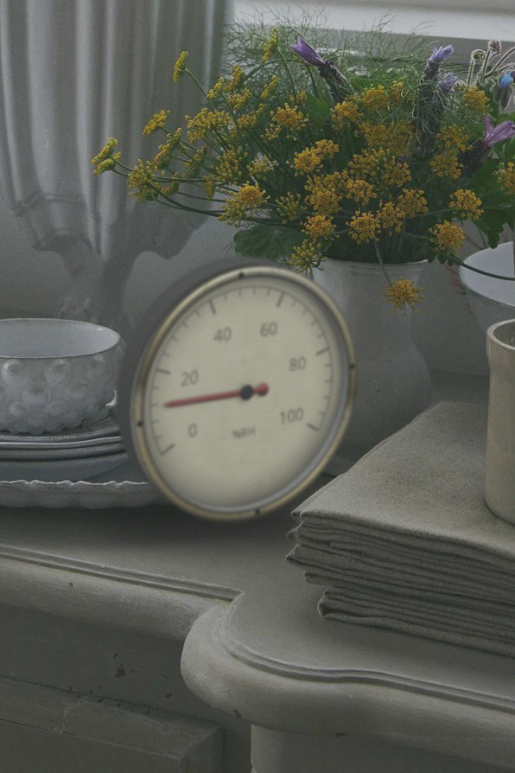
value=12 unit=%
